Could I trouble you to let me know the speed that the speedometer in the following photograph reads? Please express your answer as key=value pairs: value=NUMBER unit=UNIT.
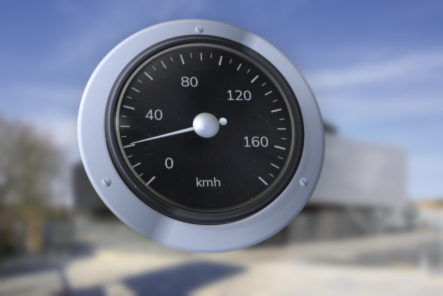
value=20 unit=km/h
